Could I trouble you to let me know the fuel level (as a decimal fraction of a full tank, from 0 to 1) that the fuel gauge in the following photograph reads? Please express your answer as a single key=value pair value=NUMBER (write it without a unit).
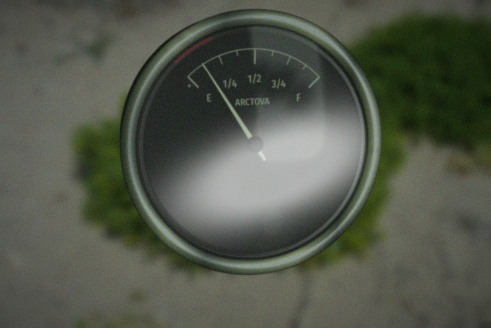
value=0.125
